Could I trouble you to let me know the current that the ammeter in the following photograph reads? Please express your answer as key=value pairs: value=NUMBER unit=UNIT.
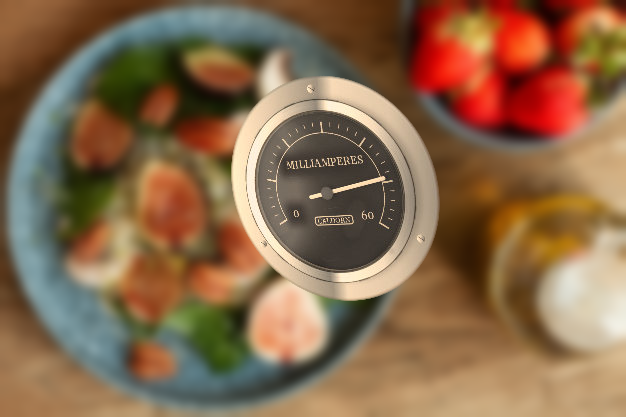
value=49 unit=mA
